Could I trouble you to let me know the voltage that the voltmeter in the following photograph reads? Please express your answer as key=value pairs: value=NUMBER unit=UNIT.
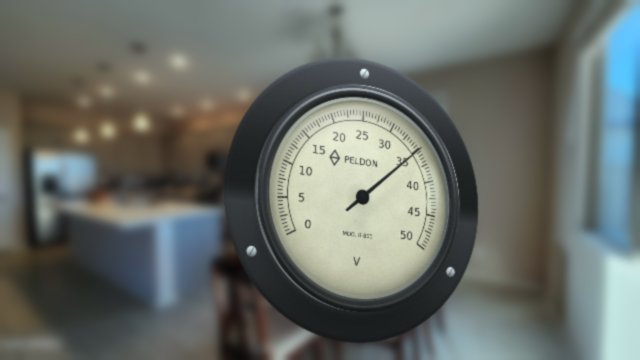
value=35 unit=V
